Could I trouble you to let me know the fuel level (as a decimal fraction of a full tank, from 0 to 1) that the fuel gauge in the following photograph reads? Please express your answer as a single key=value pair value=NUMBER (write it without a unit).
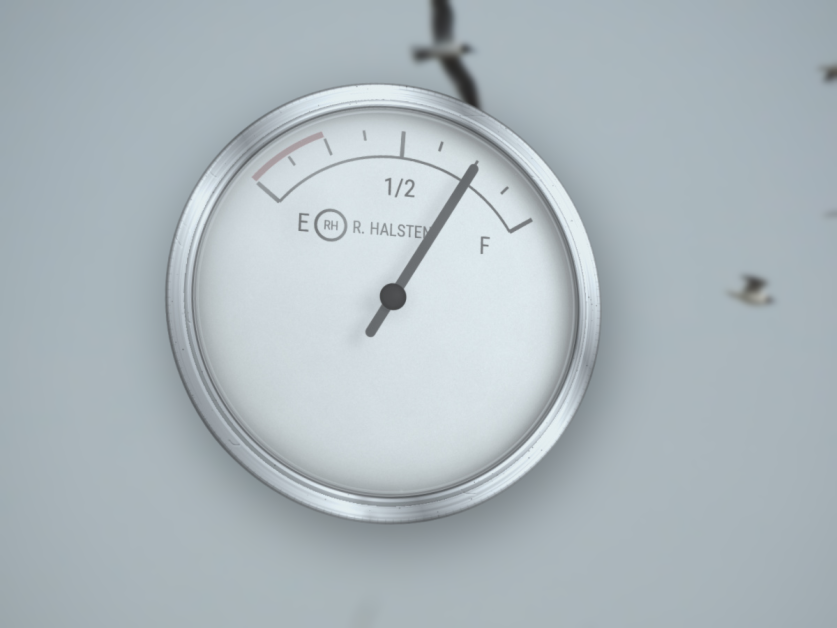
value=0.75
